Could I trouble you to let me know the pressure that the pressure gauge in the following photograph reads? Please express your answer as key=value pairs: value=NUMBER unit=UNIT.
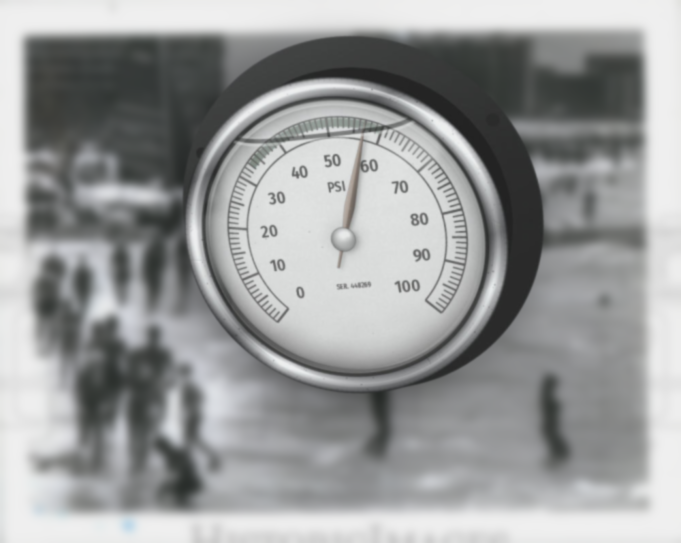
value=57 unit=psi
